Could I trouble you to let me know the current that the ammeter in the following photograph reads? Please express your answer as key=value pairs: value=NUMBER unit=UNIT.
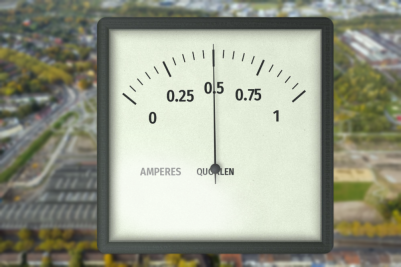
value=0.5 unit=A
